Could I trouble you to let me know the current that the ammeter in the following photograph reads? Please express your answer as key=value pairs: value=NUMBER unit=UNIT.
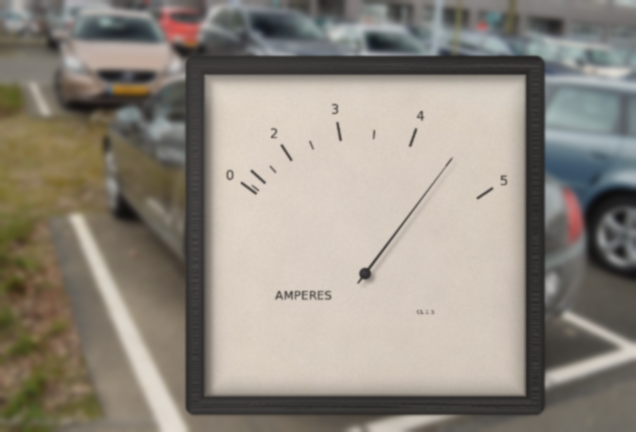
value=4.5 unit=A
